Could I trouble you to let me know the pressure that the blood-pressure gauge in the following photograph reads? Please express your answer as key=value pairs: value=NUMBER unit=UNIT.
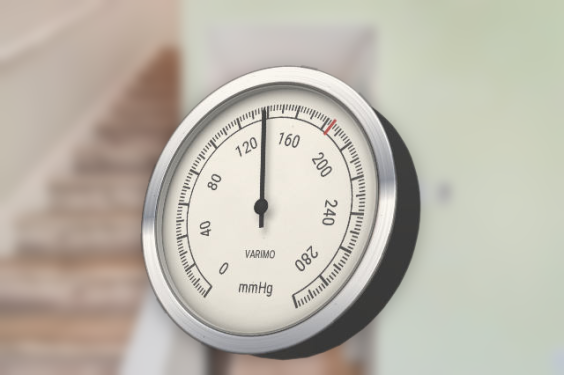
value=140 unit=mmHg
